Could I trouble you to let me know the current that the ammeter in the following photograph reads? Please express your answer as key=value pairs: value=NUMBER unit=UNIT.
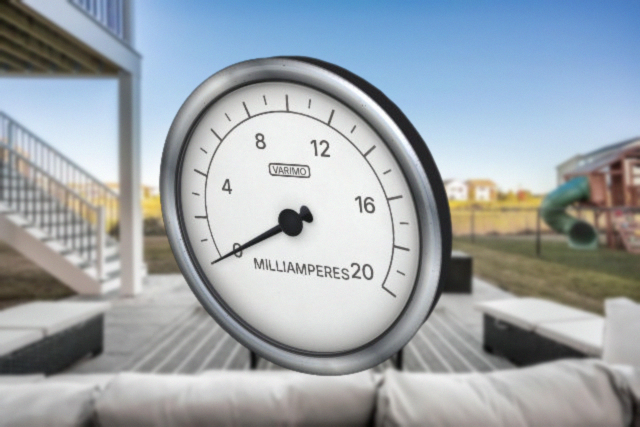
value=0 unit=mA
